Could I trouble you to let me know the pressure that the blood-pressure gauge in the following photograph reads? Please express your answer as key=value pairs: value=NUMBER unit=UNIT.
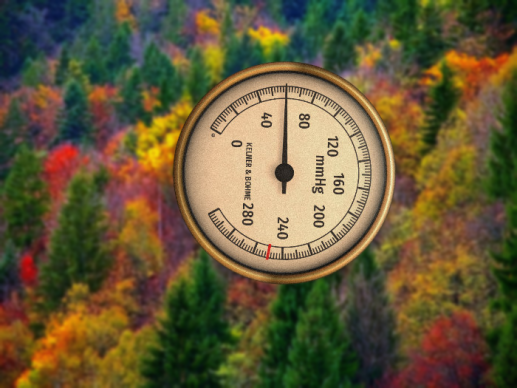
value=60 unit=mmHg
